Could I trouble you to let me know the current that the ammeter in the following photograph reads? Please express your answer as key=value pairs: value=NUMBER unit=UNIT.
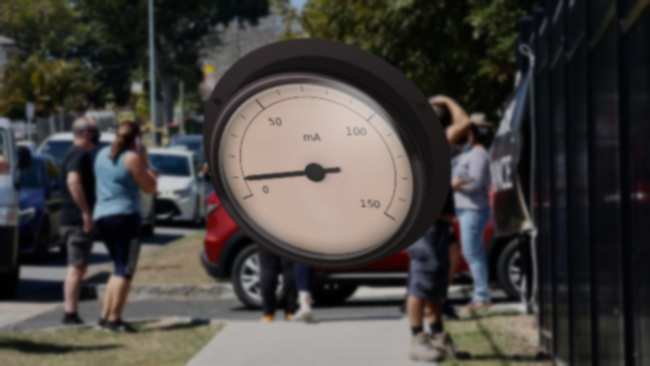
value=10 unit=mA
